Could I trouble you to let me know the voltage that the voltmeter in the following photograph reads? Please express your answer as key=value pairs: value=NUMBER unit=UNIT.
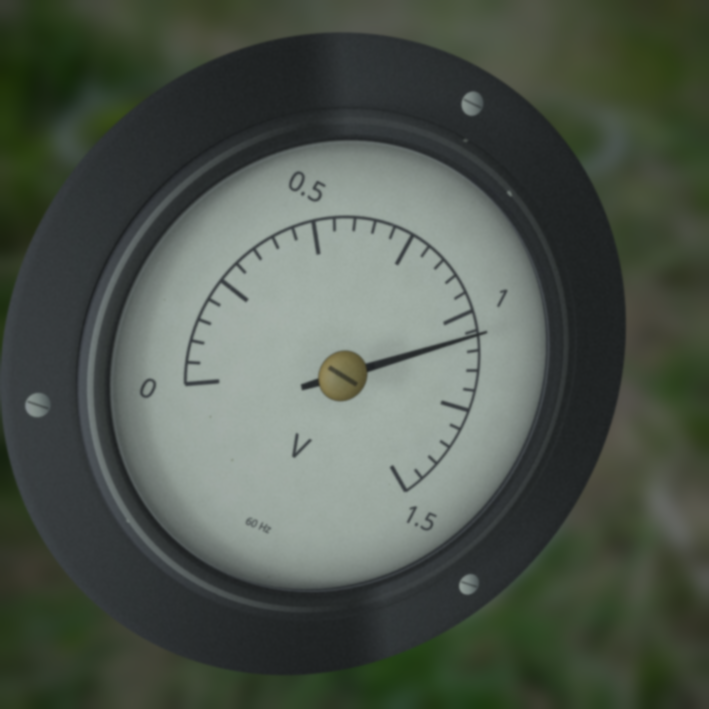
value=1.05 unit=V
